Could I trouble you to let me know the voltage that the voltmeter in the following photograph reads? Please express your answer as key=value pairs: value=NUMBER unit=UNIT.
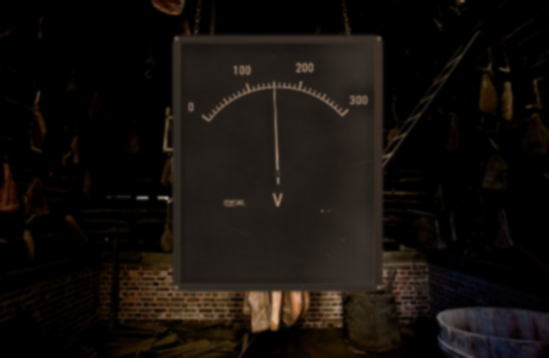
value=150 unit=V
